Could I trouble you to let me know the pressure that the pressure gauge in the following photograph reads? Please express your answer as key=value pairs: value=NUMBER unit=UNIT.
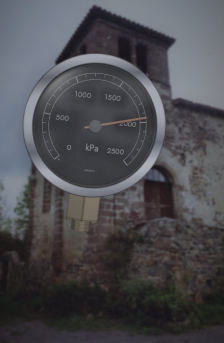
value=1950 unit=kPa
